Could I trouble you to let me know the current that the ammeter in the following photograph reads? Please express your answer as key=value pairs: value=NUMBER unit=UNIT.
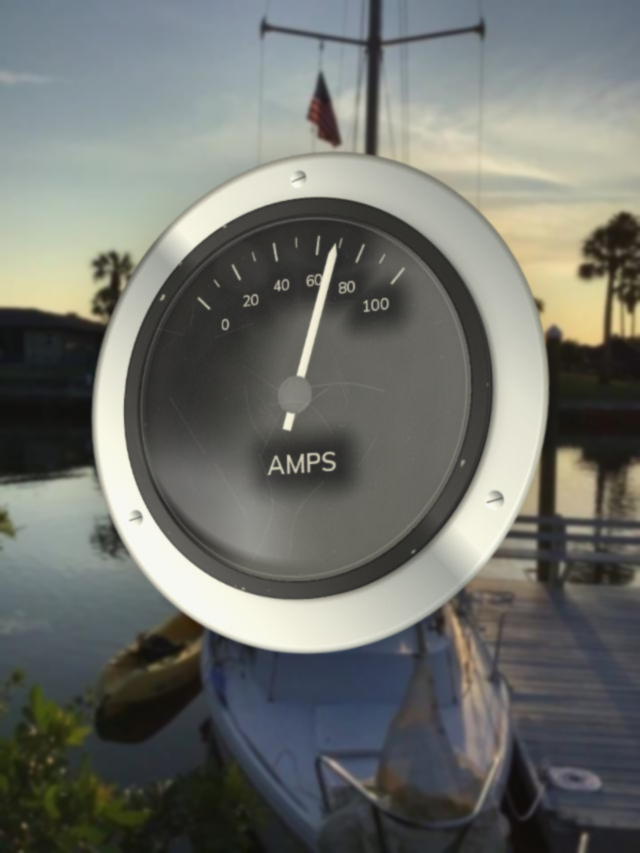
value=70 unit=A
